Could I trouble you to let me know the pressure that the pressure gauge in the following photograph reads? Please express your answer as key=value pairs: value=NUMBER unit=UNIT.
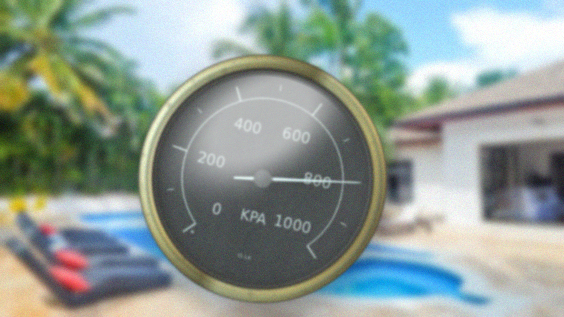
value=800 unit=kPa
